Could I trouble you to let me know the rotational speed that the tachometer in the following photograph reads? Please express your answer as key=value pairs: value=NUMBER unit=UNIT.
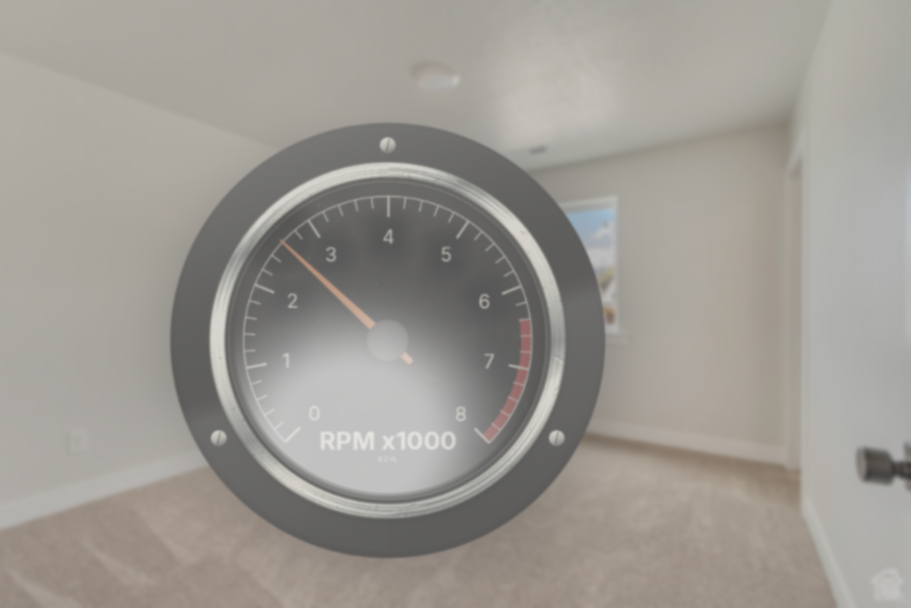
value=2600 unit=rpm
